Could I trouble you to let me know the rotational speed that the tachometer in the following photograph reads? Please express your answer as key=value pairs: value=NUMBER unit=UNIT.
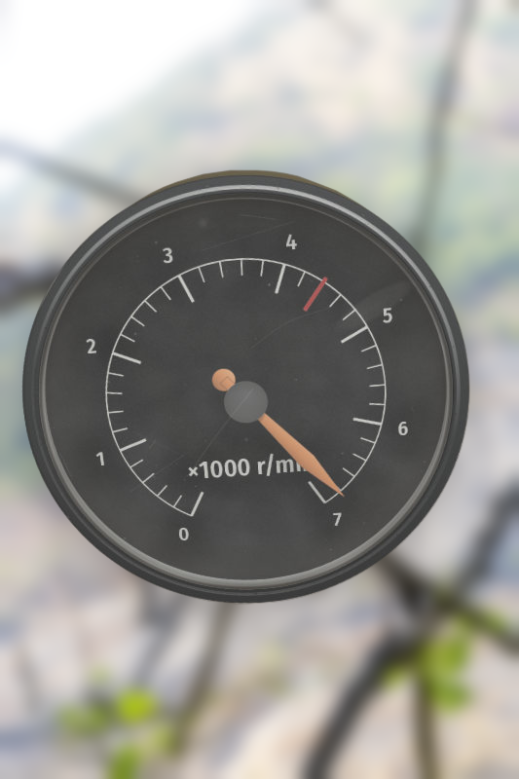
value=6800 unit=rpm
